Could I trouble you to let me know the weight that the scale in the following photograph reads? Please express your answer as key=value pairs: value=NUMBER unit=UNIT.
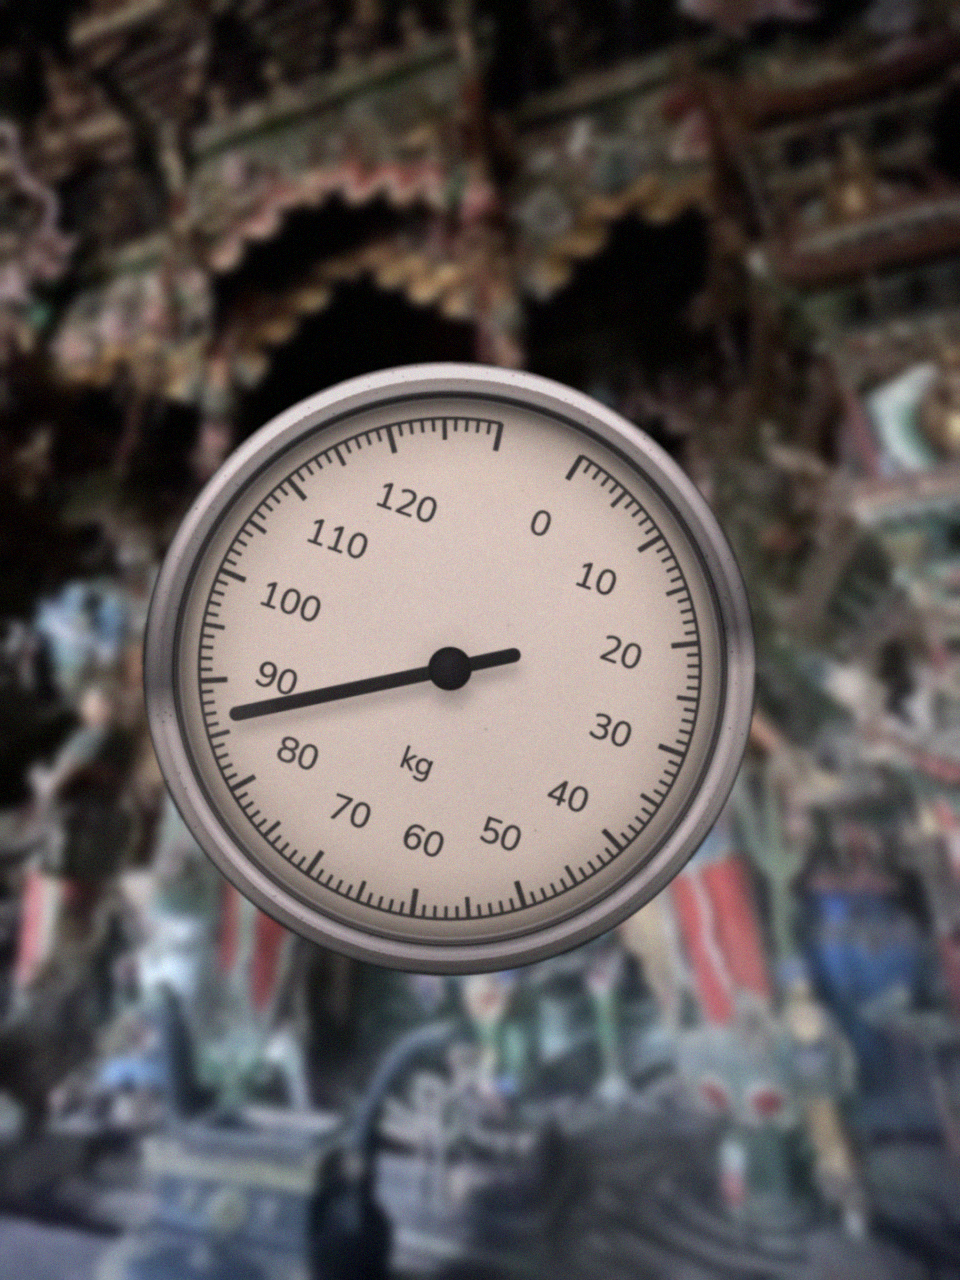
value=86.5 unit=kg
